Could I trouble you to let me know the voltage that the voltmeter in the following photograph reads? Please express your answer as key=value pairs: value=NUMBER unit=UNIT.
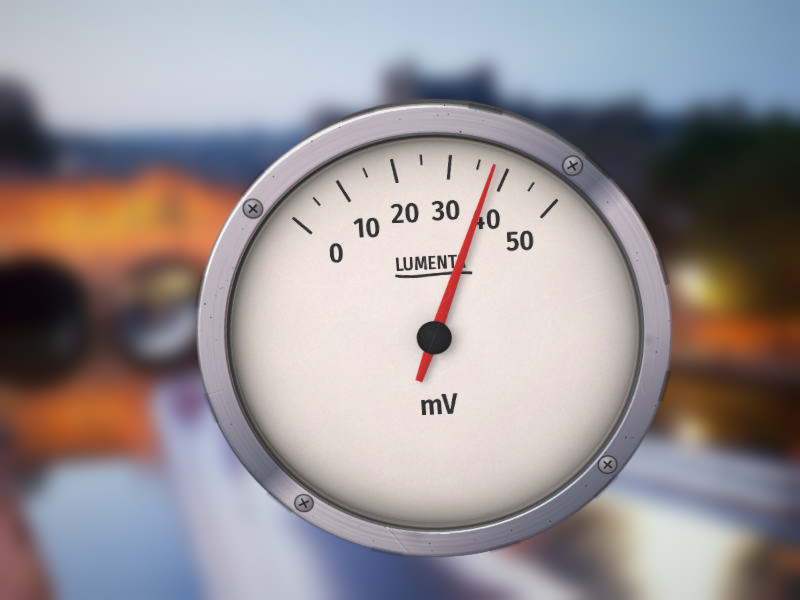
value=37.5 unit=mV
